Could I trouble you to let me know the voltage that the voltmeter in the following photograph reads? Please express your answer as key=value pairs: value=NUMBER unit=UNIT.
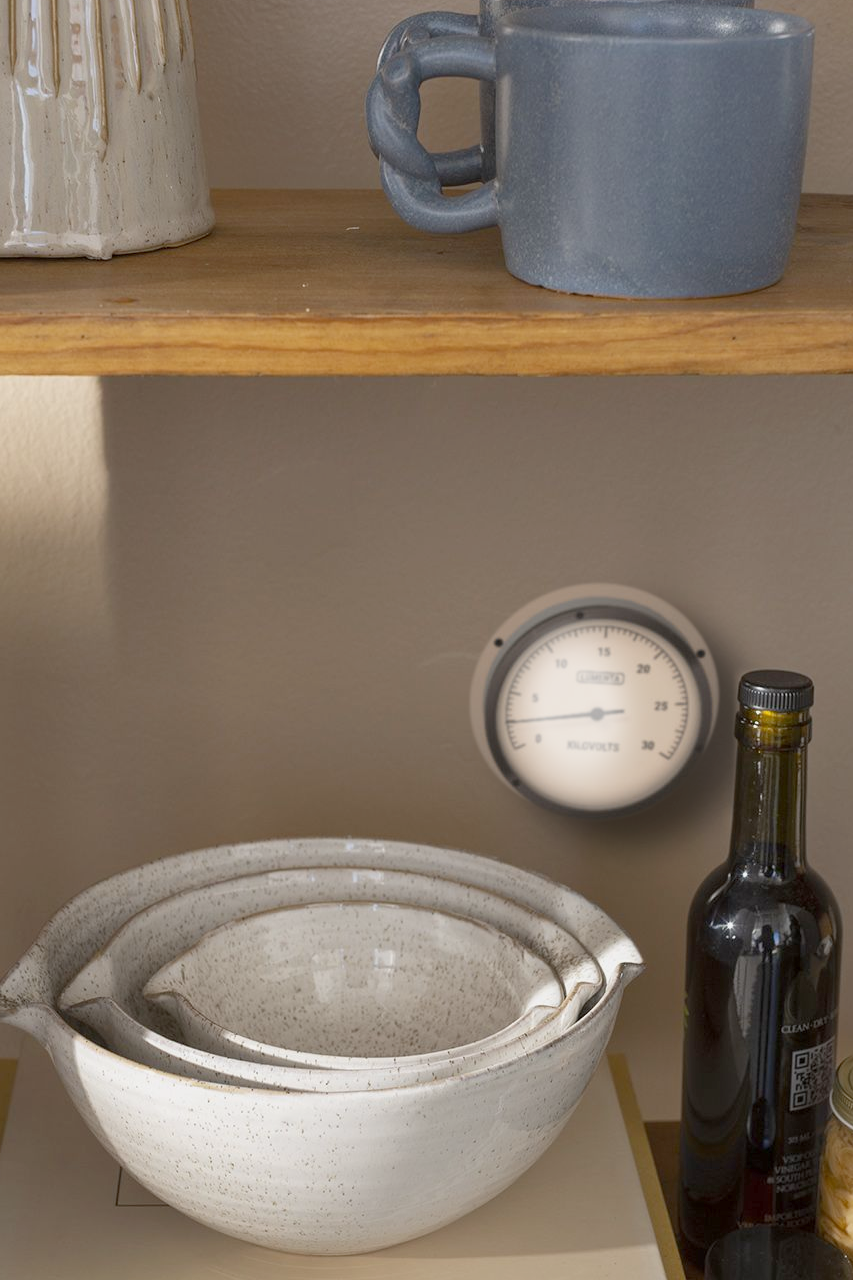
value=2.5 unit=kV
